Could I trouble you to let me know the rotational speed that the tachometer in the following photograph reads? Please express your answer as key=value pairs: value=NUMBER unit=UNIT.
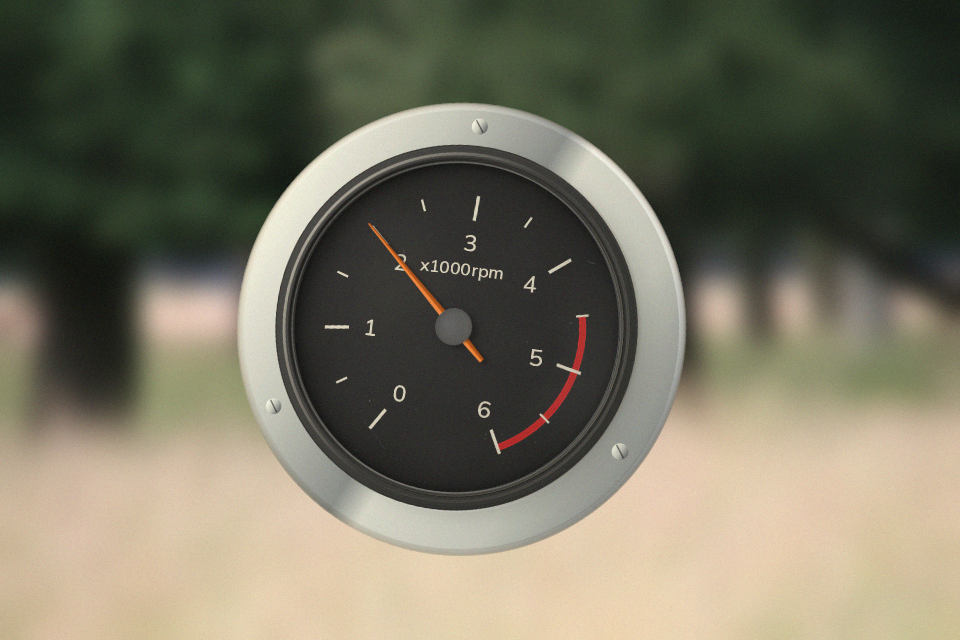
value=2000 unit=rpm
